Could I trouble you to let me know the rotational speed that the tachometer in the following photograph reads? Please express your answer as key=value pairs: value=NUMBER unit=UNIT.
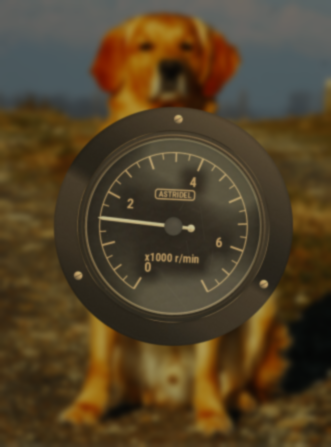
value=1500 unit=rpm
